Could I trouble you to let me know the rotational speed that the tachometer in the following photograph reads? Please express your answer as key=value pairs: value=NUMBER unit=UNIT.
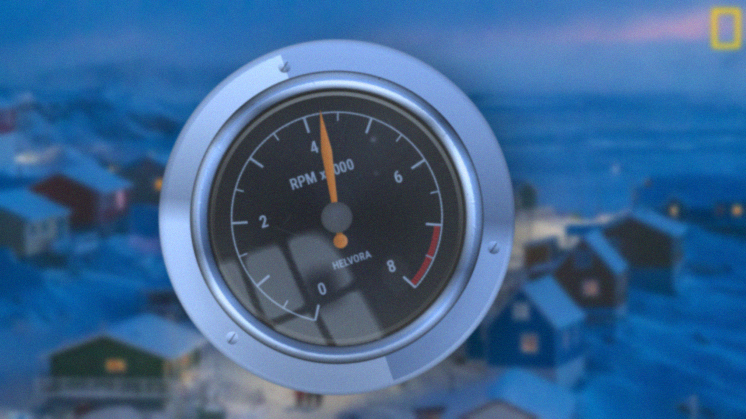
value=4250 unit=rpm
